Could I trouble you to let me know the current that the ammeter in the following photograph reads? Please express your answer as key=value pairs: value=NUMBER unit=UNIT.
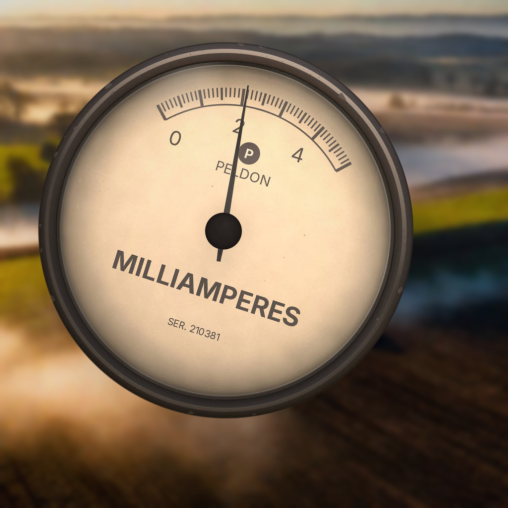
value=2.1 unit=mA
